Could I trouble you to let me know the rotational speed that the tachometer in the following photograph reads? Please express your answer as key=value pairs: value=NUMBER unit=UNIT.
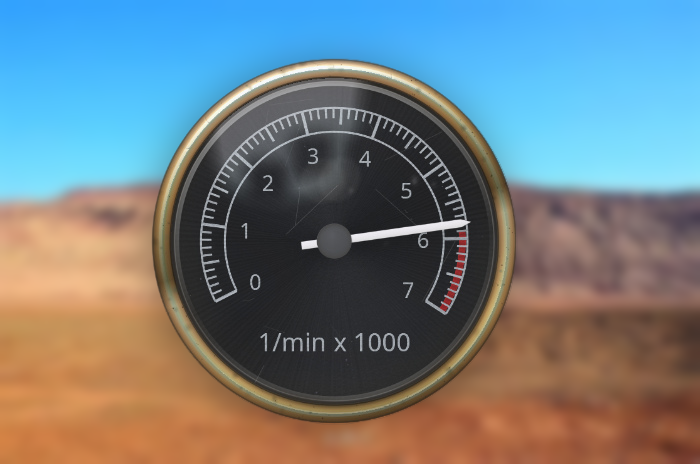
value=5800 unit=rpm
